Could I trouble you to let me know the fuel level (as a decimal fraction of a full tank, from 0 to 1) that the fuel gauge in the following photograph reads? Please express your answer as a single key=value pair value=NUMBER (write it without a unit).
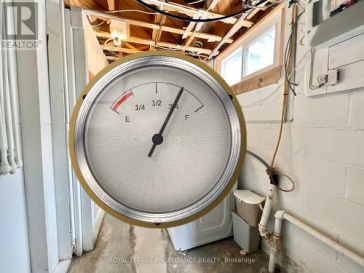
value=0.75
